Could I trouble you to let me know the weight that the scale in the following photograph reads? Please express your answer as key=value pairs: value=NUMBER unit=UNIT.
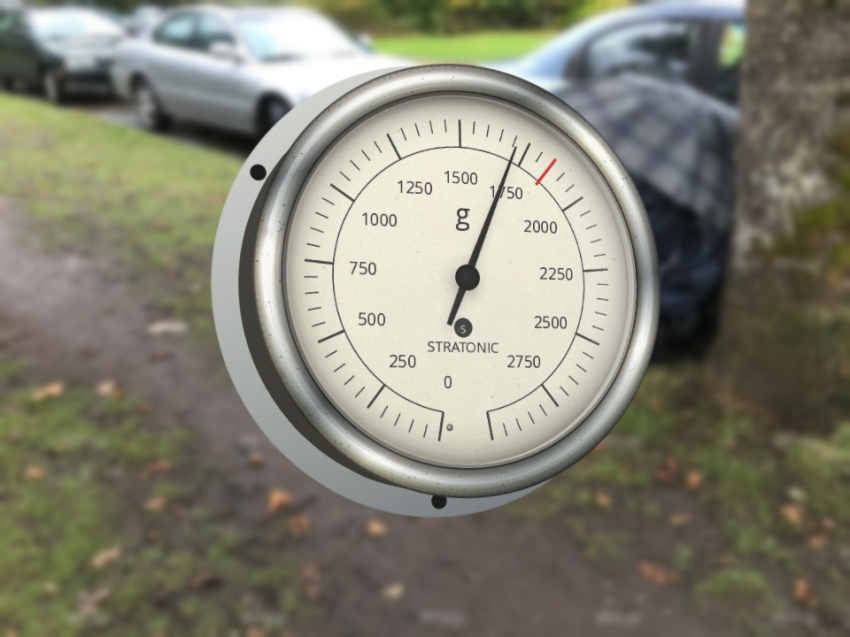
value=1700 unit=g
